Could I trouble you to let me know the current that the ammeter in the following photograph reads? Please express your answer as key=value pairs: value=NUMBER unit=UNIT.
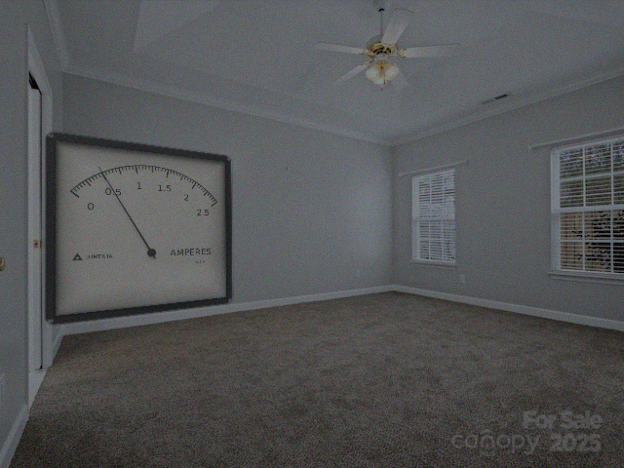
value=0.5 unit=A
